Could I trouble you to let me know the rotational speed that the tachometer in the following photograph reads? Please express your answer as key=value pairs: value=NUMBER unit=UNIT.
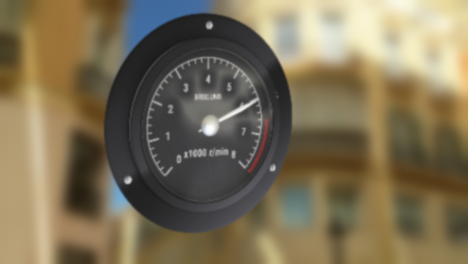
value=6000 unit=rpm
